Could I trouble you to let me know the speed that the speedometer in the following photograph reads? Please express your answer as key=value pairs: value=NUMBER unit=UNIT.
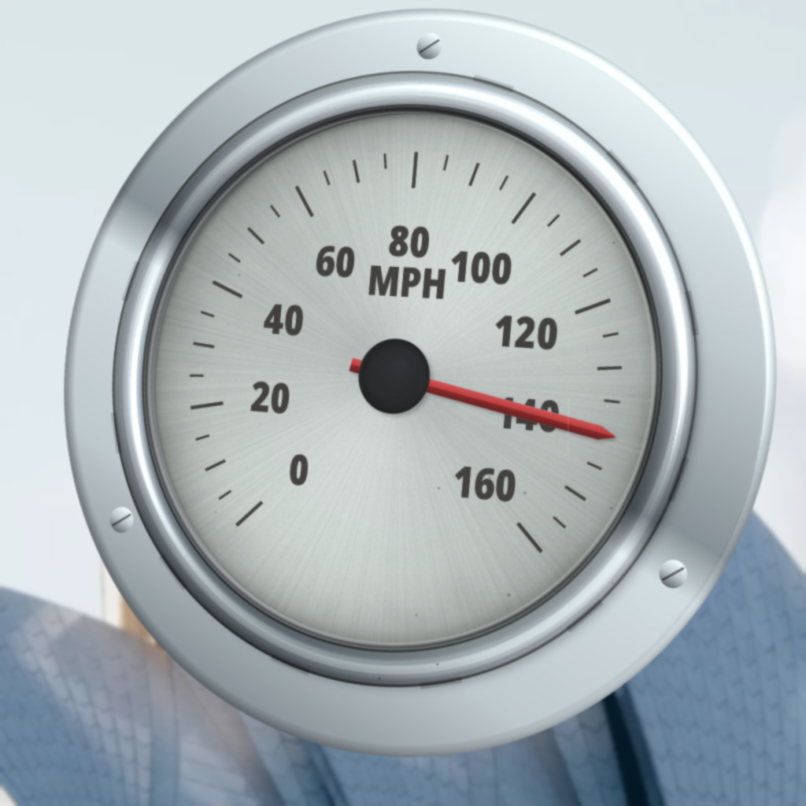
value=140 unit=mph
